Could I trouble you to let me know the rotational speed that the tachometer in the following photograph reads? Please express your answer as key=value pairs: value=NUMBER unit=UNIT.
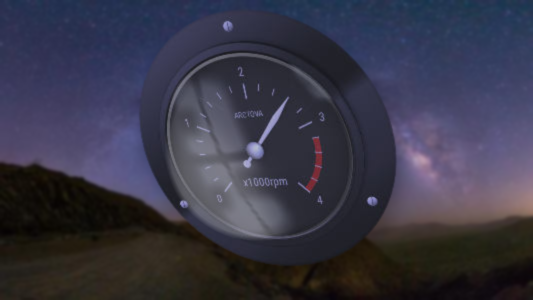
value=2600 unit=rpm
